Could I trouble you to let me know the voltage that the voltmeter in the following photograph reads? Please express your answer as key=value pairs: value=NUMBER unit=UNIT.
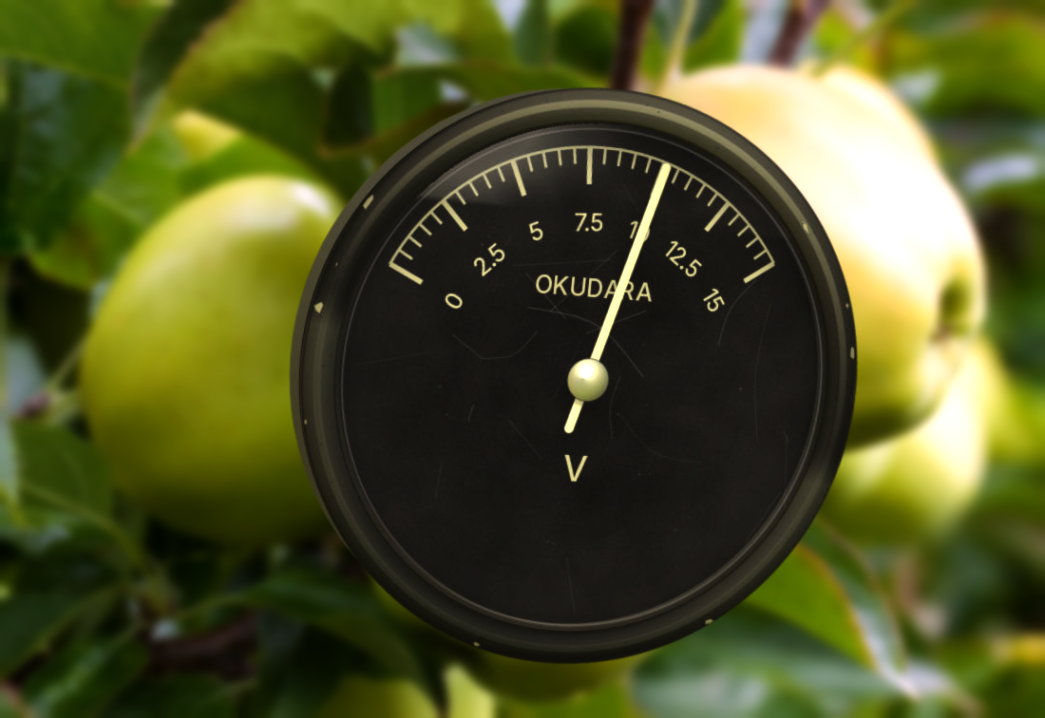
value=10 unit=V
